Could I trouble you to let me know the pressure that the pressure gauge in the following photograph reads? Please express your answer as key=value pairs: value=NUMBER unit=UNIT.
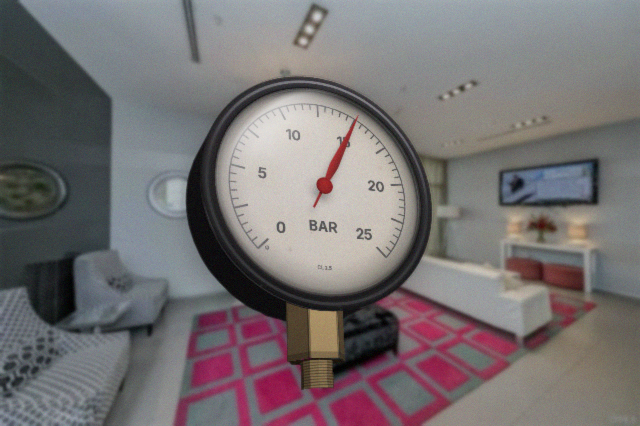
value=15 unit=bar
